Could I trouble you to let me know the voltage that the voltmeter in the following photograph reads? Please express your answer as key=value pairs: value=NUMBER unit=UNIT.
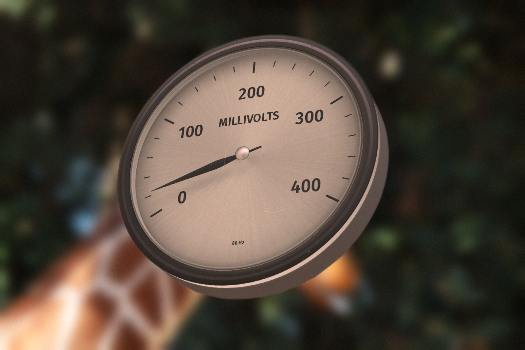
value=20 unit=mV
